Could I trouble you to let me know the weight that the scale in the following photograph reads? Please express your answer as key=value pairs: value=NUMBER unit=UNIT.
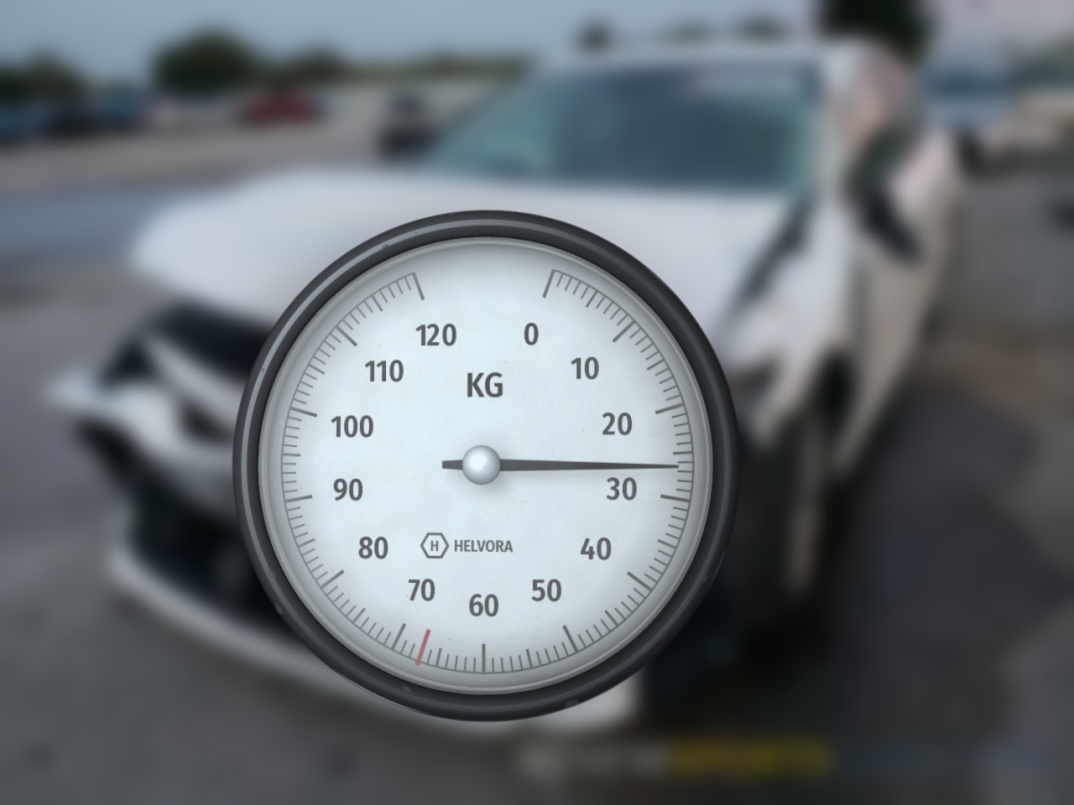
value=26.5 unit=kg
